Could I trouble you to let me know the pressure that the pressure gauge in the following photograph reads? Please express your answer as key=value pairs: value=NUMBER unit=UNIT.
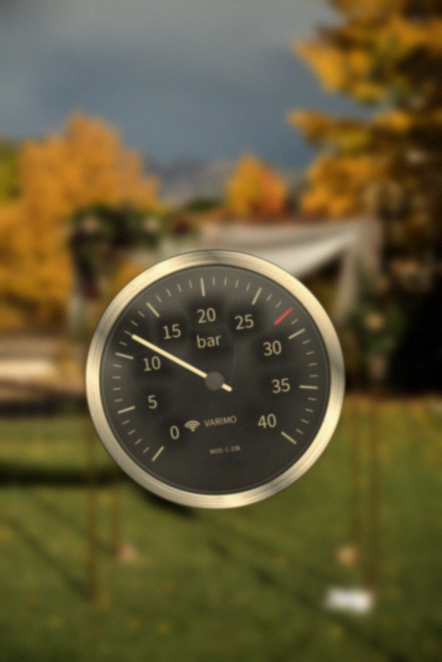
value=12 unit=bar
